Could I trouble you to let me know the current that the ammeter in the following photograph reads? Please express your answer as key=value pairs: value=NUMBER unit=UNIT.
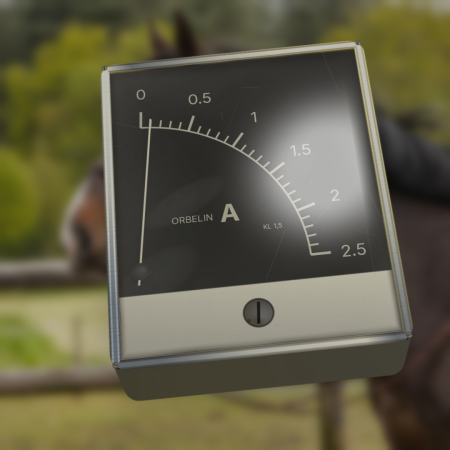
value=0.1 unit=A
